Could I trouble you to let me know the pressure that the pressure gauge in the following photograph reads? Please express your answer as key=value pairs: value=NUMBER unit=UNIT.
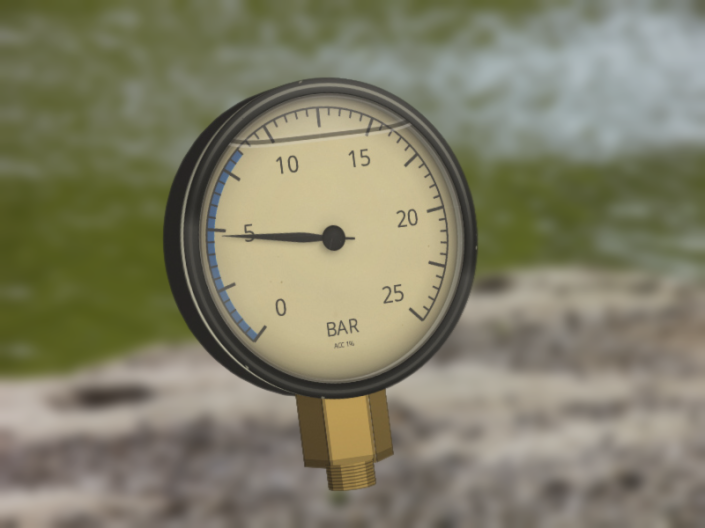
value=4.75 unit=bar
